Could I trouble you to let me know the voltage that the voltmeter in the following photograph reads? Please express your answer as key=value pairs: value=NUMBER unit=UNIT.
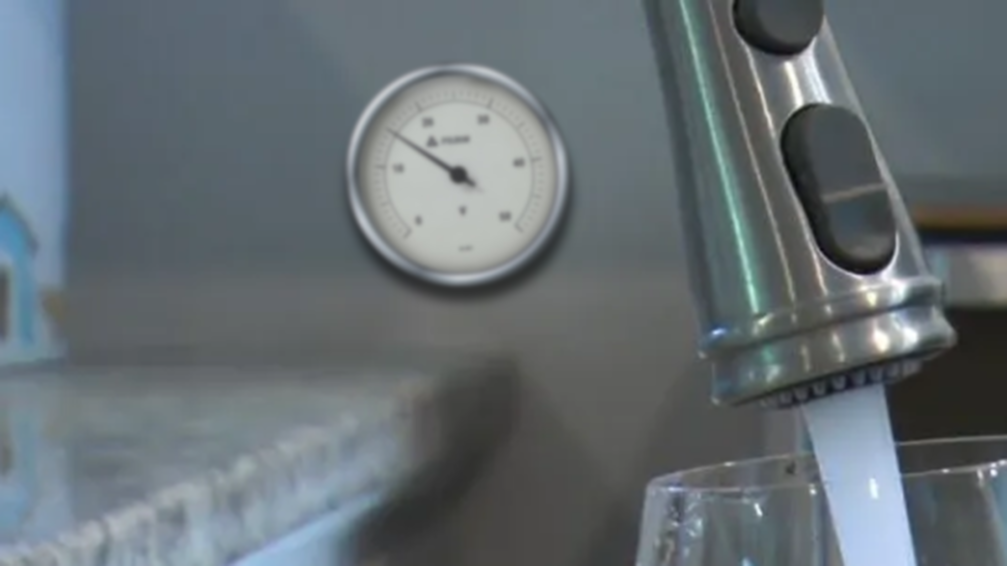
value=15 unit=V
